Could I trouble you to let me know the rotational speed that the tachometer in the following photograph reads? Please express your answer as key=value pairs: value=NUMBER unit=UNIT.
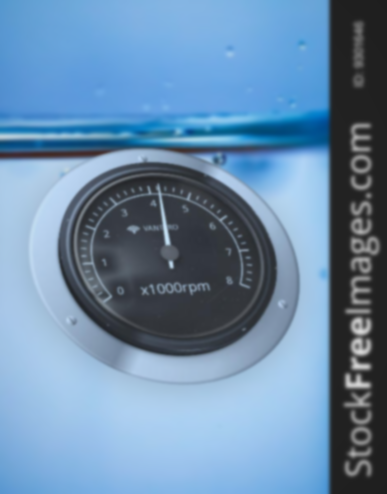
value=4200 unit=rpm
